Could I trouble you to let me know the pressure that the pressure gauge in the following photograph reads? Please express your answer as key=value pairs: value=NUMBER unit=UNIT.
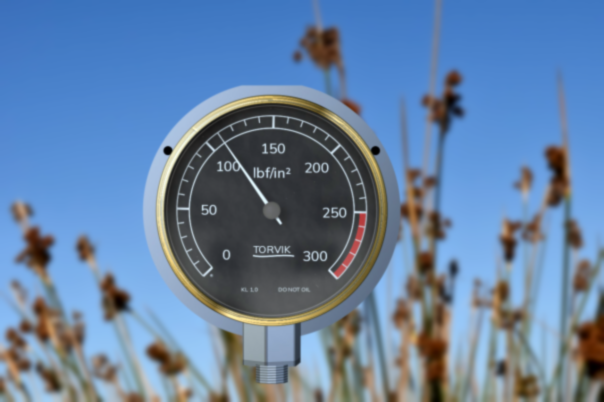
value=110 unit=psi
